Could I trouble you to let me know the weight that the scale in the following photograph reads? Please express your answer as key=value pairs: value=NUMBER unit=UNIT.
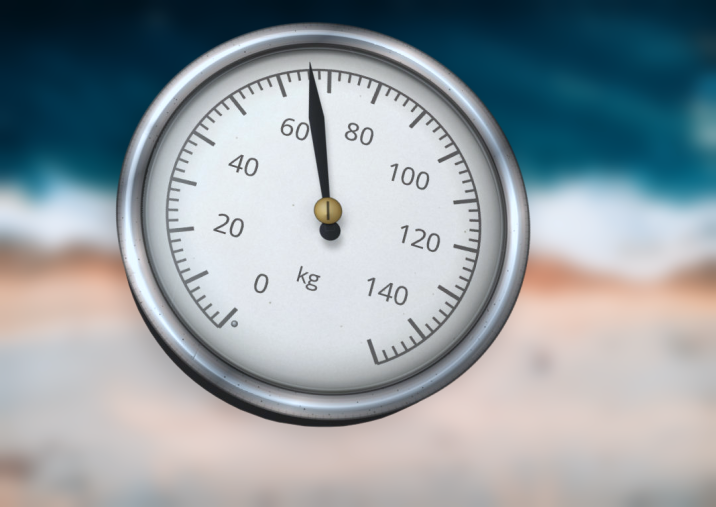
value=66 unit=kg
